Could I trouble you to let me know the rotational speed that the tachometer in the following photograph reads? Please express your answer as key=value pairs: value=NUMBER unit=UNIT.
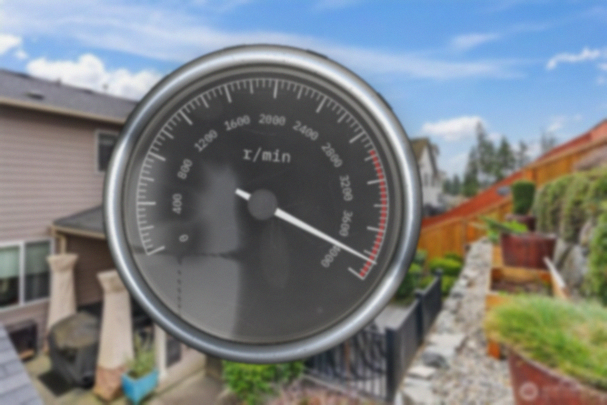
value=3850 unit=rpm
